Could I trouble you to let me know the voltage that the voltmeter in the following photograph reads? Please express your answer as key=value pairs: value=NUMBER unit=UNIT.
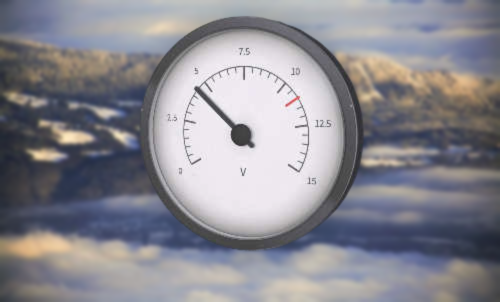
value=4.5 unit=V
